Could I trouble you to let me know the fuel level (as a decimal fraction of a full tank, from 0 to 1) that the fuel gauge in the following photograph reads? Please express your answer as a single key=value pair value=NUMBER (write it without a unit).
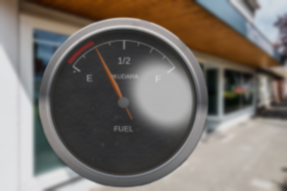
value=0.25
